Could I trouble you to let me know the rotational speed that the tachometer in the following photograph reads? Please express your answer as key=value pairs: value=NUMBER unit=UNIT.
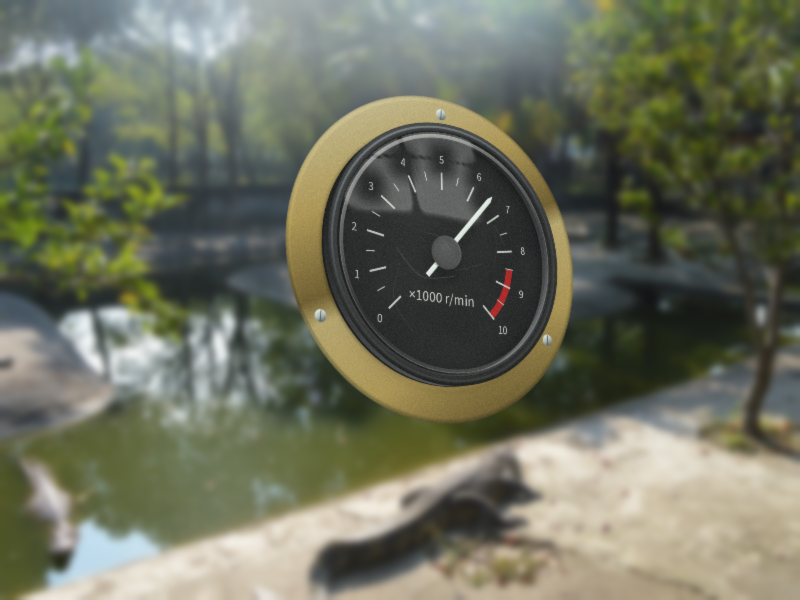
value=6500 unit=rpm
